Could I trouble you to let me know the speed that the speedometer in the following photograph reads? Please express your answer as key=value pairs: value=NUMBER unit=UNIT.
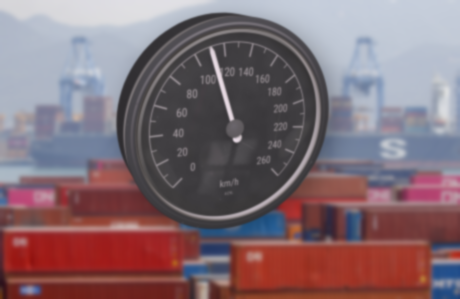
value=110 unit=km/h
